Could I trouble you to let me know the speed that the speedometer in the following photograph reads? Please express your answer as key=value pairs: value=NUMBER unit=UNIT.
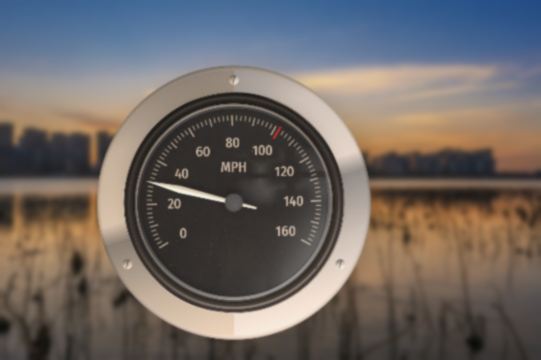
value=30 unit=mph
